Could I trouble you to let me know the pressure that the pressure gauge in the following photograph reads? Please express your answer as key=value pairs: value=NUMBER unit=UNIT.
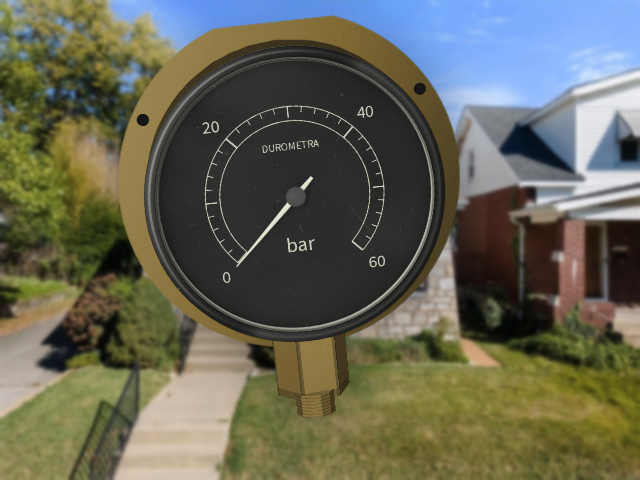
value=0 unit=bar
